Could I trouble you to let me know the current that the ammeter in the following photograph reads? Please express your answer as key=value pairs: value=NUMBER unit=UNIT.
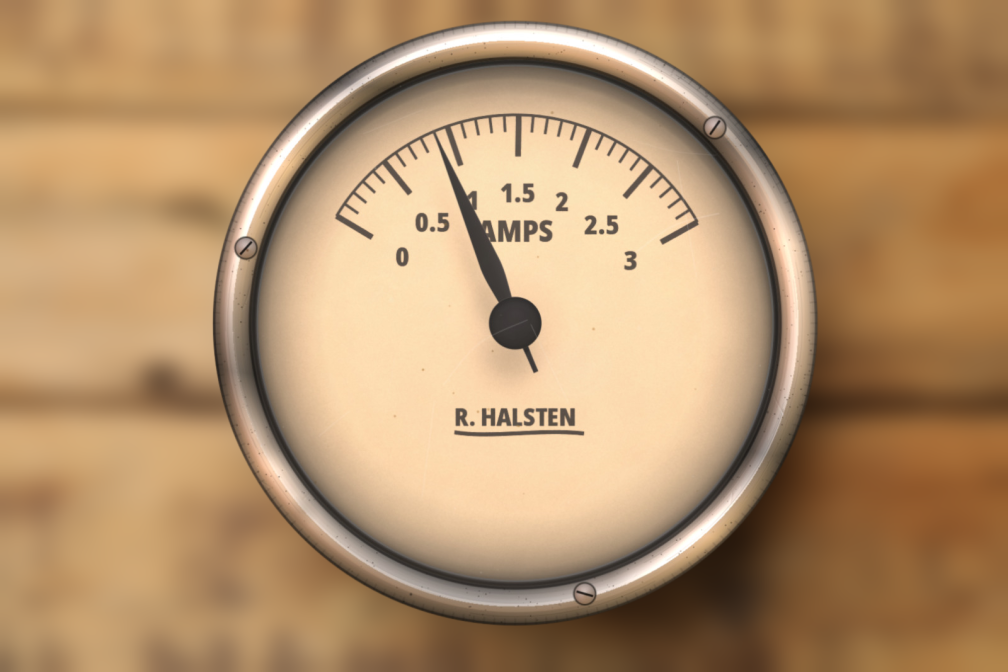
value=0.9 unit=A
